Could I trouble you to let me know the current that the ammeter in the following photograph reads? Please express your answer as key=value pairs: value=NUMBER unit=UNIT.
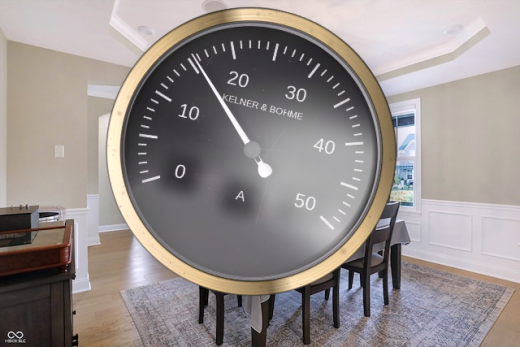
value=15.5 unit=A
